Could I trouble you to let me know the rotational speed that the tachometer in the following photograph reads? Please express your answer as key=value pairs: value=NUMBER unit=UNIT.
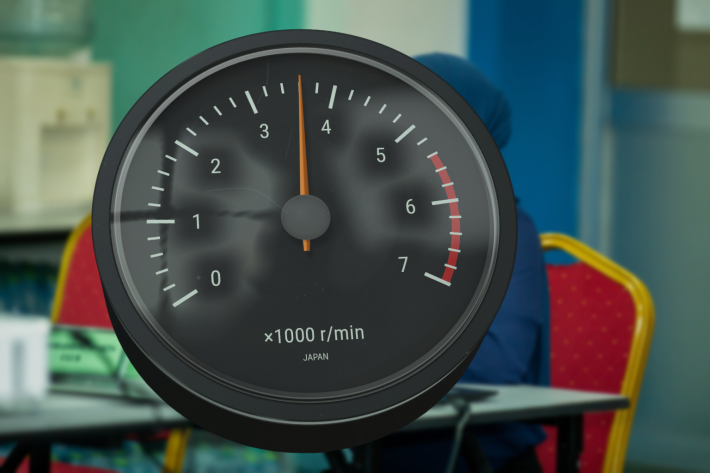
value=3600 unit=rpm
